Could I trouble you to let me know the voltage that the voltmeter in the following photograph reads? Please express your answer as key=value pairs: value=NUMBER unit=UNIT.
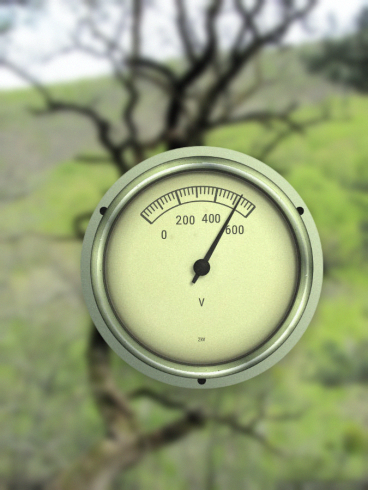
value=520 unit=V
